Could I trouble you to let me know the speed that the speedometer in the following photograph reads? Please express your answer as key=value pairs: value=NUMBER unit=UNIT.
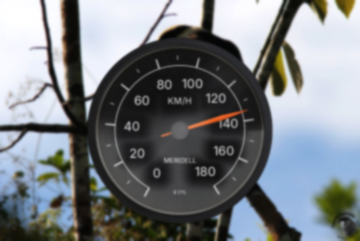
value=135 unit=km/h
